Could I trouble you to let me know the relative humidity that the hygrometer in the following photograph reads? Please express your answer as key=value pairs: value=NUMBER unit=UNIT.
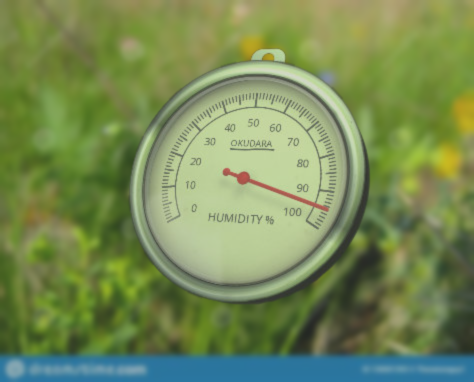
value=95 unit=%
